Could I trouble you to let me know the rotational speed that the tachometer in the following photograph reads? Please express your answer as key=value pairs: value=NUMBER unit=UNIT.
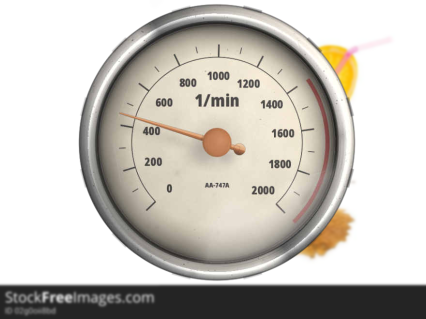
value=450 unit=rpm
